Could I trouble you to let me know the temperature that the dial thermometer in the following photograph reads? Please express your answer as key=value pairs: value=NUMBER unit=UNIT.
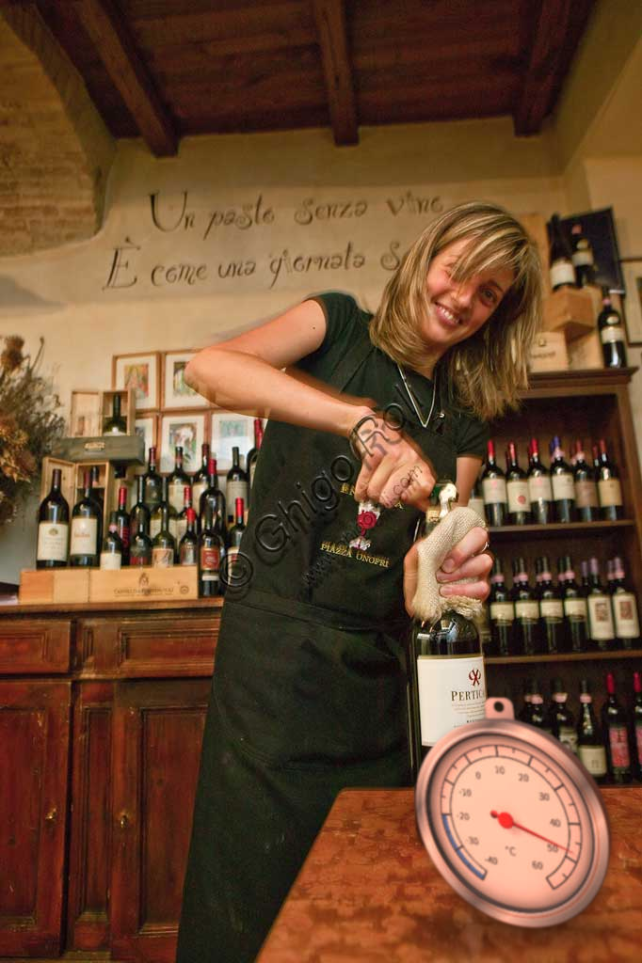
value=47.5 unit=°C
